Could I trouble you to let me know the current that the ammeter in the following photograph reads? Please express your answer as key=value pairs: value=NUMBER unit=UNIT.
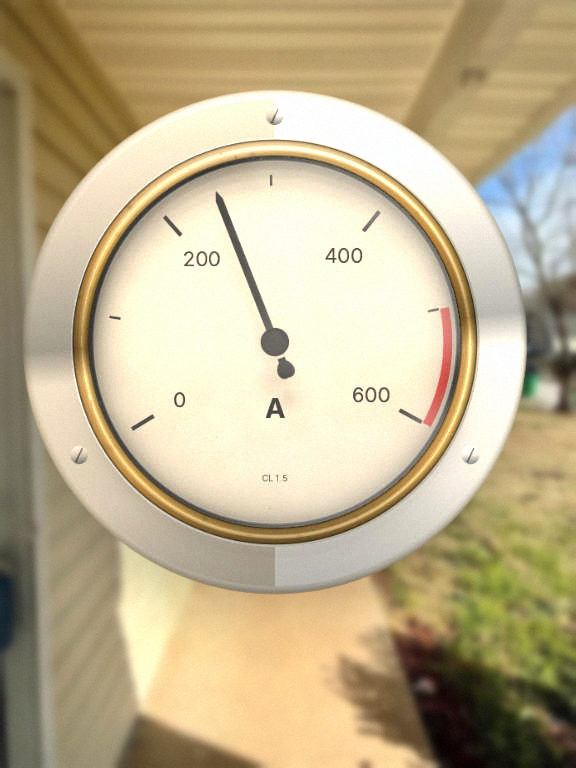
value=250 unit=A
